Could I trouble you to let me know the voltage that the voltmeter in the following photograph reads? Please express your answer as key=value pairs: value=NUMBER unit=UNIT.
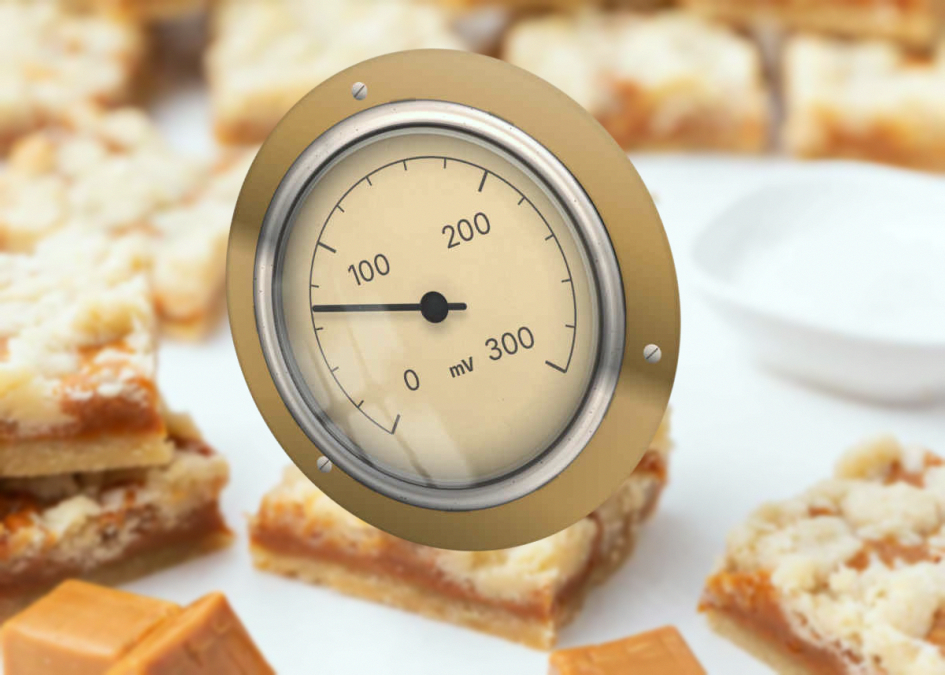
value=70 unit=mV
